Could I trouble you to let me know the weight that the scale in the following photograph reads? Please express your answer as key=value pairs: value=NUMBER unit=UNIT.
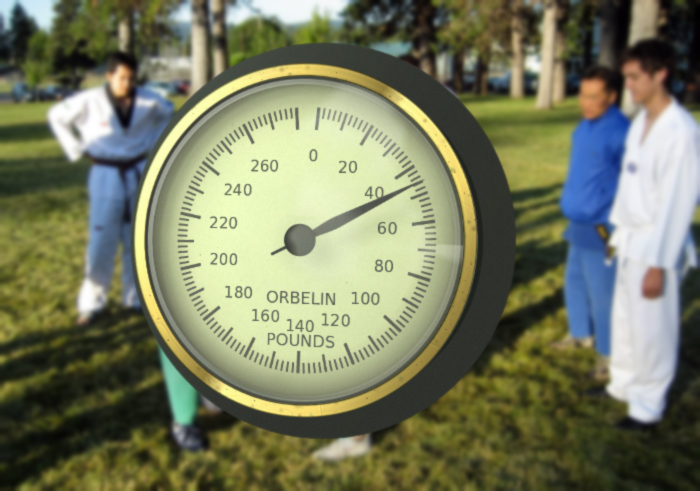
value=46 unit=lb
